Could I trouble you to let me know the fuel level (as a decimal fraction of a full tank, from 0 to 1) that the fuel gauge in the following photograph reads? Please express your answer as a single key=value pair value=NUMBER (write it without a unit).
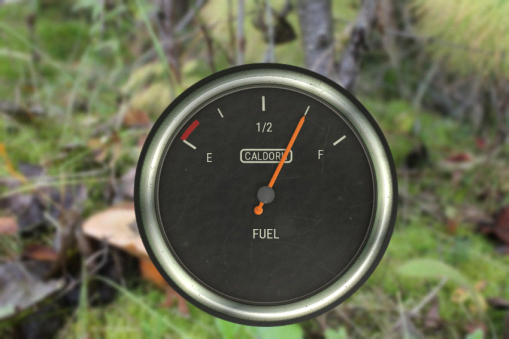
value=0.75
